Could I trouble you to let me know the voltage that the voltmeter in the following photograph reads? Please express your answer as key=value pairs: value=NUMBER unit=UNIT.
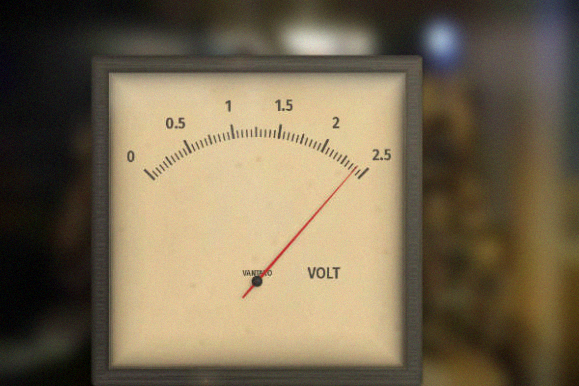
value=2.4 unit=V
